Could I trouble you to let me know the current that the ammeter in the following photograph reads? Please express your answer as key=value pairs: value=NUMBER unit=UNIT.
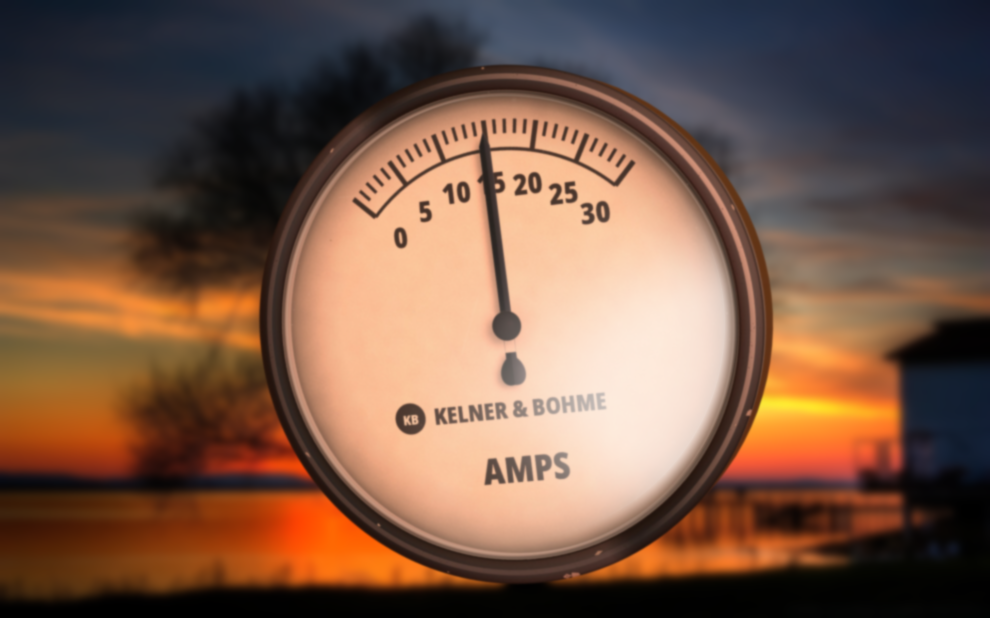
value=15 unit=A
